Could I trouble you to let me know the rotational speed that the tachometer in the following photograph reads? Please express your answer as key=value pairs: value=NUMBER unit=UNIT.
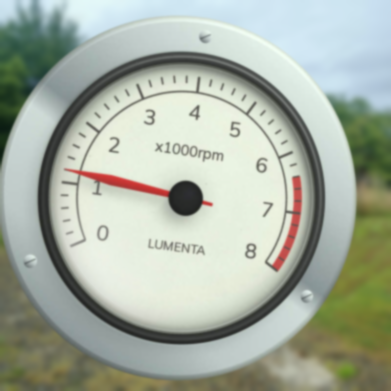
value=1200 unit=rpm
